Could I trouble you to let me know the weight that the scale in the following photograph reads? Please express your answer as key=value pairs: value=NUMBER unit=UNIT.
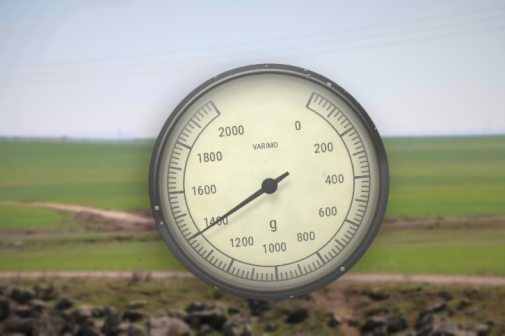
value=1400 unit=g
